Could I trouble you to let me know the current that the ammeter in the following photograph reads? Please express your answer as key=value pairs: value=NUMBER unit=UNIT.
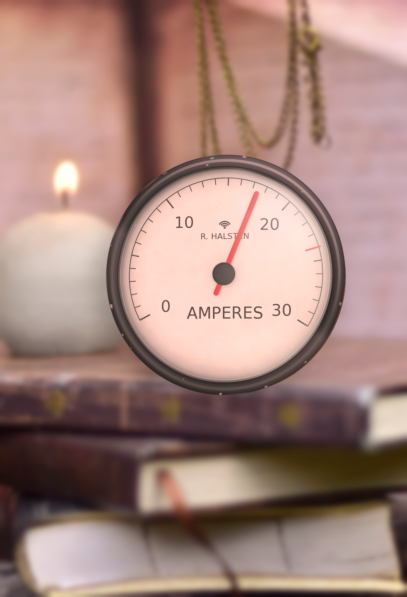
value=17.5 unit=A
